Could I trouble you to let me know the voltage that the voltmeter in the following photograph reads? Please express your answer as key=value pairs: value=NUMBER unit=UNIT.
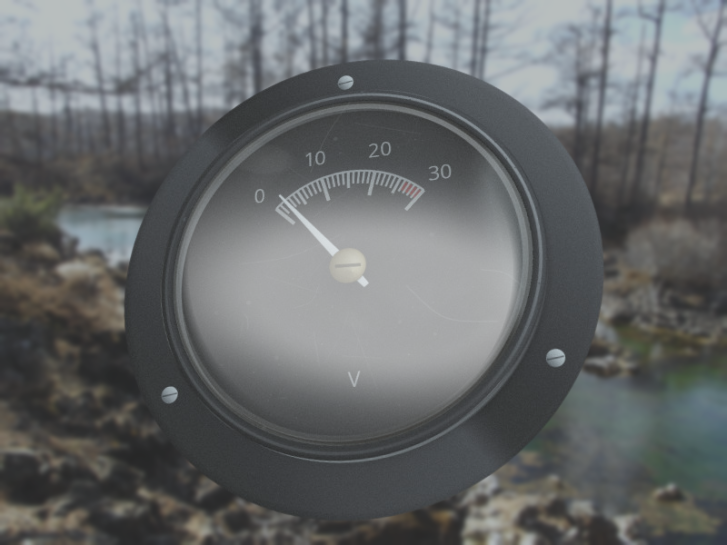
value=2 unit=V
